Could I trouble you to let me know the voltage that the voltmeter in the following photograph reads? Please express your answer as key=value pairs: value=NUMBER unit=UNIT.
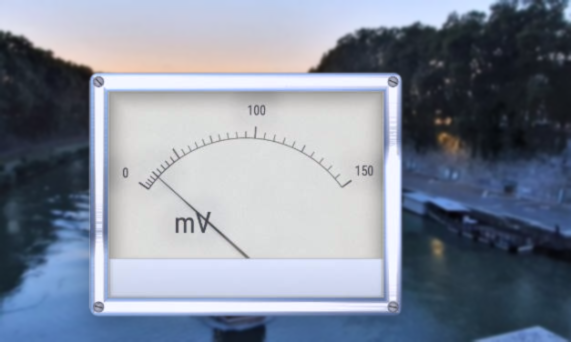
value=25 unit=mV
